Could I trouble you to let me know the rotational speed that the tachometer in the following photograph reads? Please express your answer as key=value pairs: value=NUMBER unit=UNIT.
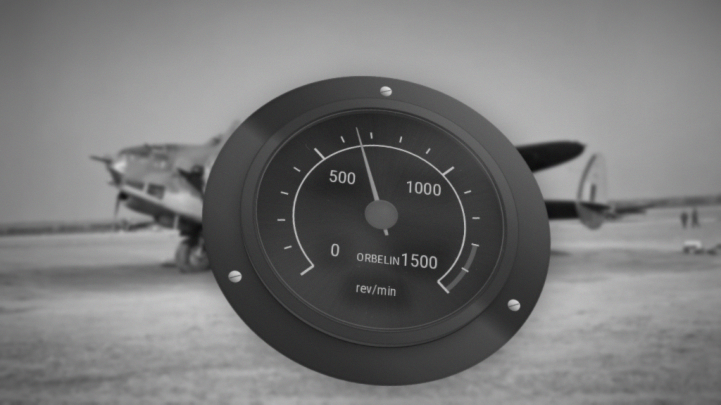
value=650 unit=rpm
